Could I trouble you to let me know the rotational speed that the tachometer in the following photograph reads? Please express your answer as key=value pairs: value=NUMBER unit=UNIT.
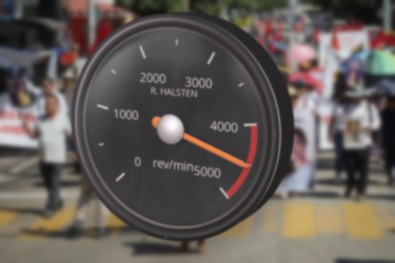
value=4500 unit=rpm
